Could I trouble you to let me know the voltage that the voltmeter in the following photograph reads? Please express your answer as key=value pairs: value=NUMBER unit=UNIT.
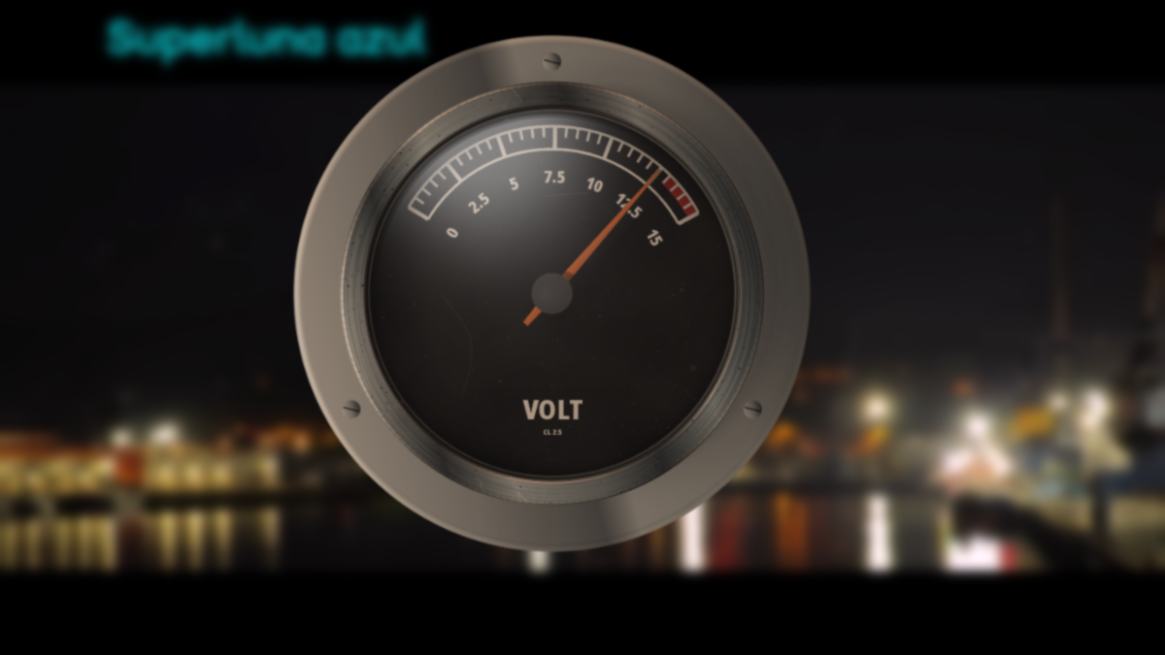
value=12.5 unit=V
